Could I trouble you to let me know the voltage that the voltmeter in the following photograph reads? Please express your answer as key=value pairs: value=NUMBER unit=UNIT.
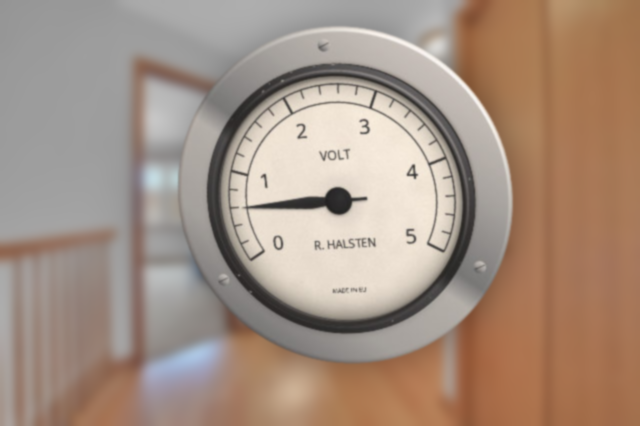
value=0.6 unit=V
